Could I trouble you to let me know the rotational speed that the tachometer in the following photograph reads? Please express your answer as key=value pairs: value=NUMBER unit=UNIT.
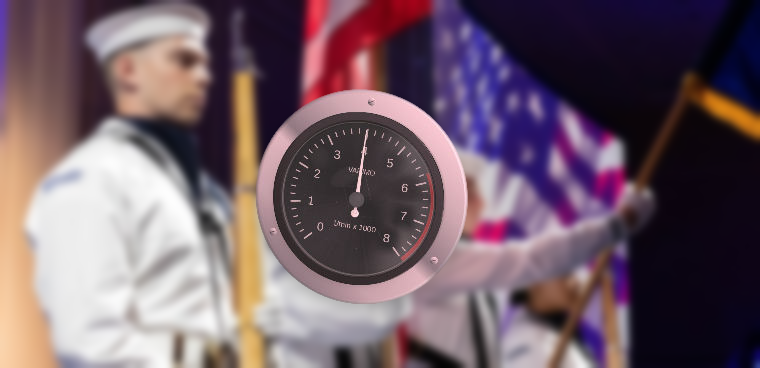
value=4000 unit=rpm
